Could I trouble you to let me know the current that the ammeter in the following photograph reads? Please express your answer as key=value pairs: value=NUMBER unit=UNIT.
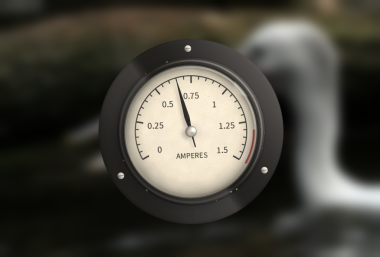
value=0.65 unit=A
